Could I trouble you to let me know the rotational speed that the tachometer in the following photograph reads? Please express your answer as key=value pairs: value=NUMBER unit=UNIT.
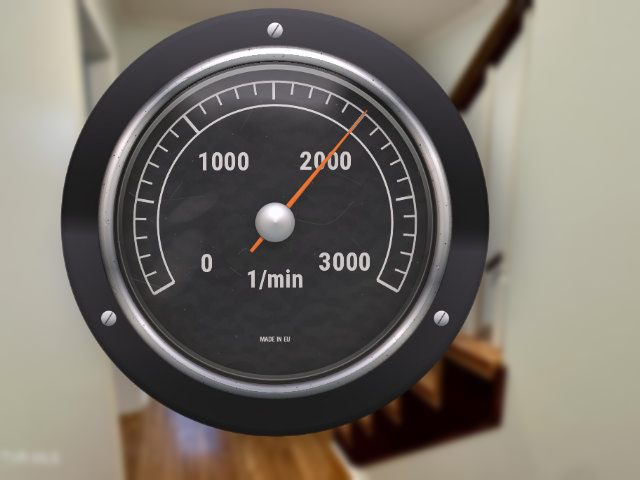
value=2000 unit=rpm
